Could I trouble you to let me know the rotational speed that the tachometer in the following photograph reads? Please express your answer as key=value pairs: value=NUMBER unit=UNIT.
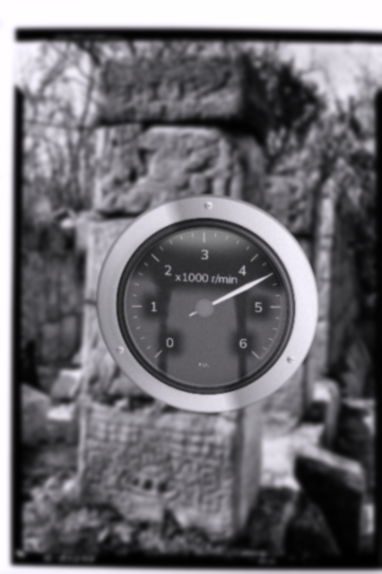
value=4400 unit=rpm
